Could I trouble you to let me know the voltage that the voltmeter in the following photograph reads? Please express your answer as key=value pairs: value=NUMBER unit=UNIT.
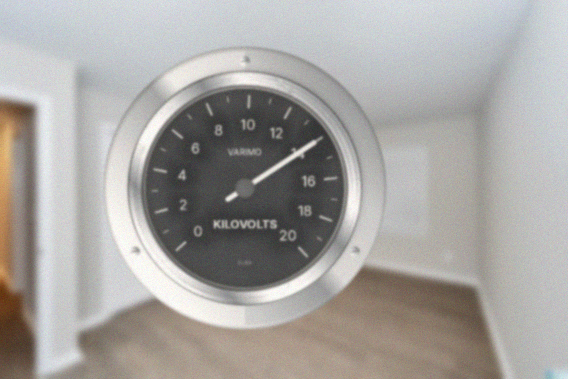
value=14 unit=kV
